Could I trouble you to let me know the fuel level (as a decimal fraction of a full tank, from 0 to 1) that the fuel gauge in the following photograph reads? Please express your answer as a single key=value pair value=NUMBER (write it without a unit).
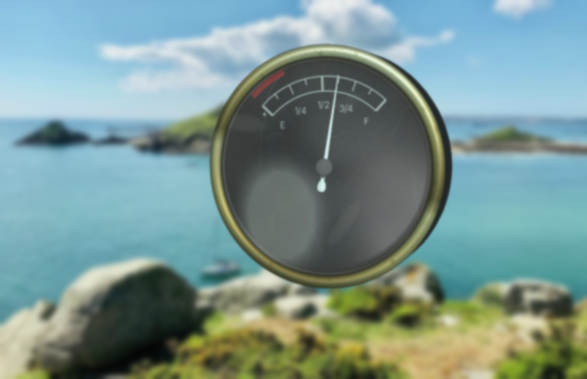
value=0.625
